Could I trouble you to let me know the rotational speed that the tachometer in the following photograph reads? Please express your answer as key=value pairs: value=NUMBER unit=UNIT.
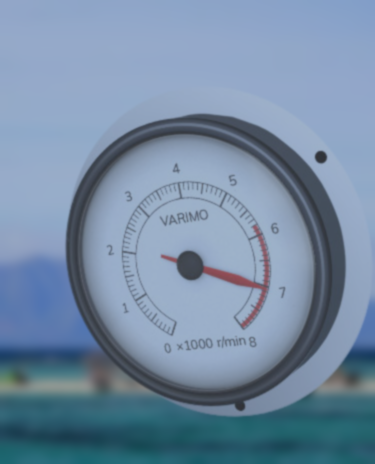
value=7000 unit=rpm
